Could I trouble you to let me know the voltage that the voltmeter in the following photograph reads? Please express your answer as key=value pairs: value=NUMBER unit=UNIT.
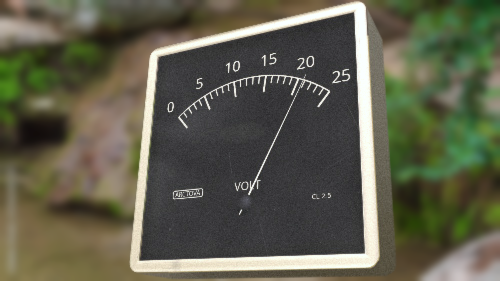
value=21 unit=V
